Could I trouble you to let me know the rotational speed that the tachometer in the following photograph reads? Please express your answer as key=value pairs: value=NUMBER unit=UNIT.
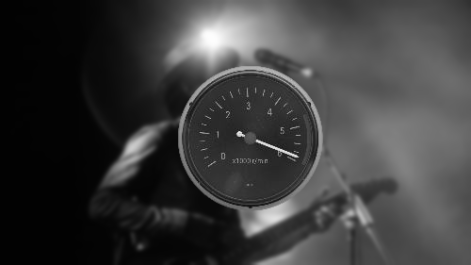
value=5875 unit=rpm
